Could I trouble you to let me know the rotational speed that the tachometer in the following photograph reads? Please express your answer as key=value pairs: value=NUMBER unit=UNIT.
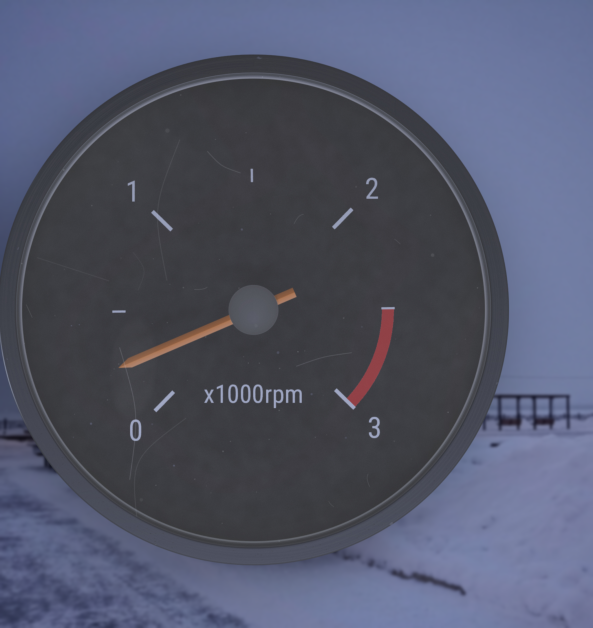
value=250 unit=rpm
